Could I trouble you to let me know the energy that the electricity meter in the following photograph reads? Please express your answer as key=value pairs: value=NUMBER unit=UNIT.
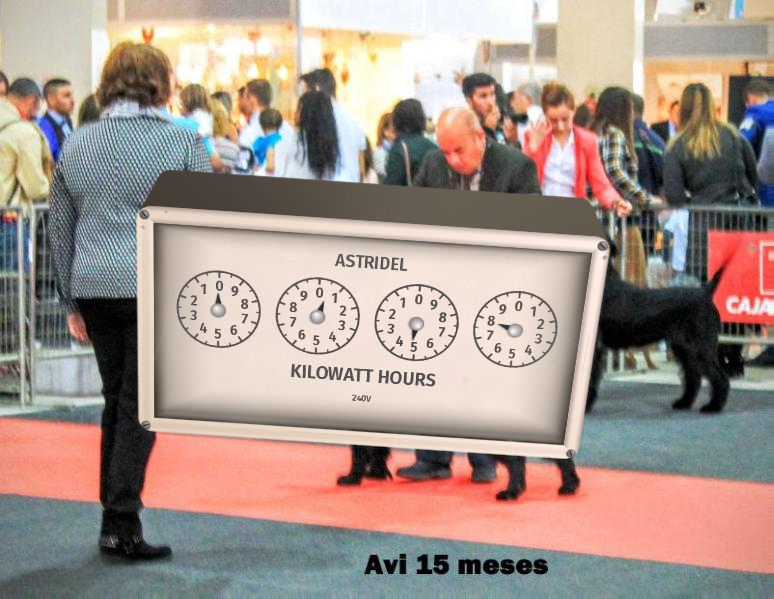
value=48 unit=kWh
